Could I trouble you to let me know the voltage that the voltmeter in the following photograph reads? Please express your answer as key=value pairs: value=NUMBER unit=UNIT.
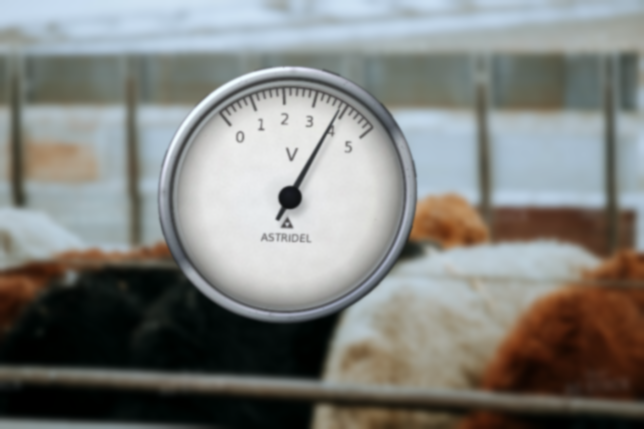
value=3.8 unit=V
